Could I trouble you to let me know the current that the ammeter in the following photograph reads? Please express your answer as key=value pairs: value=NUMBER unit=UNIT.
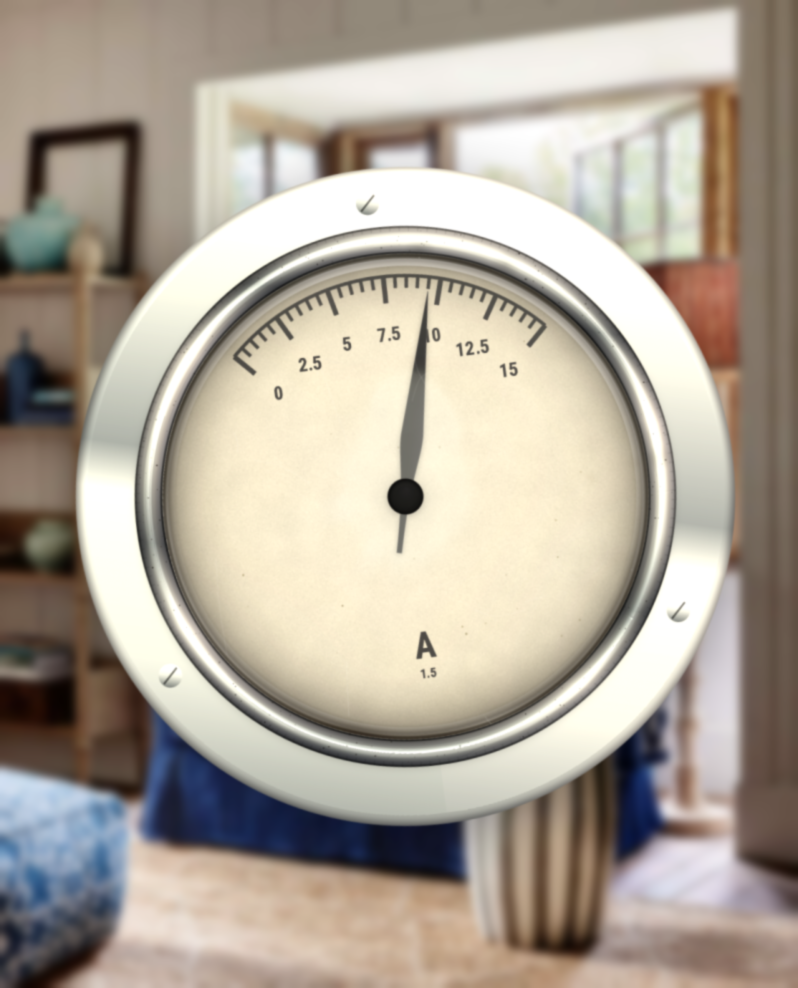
value=9.5 unit=A
